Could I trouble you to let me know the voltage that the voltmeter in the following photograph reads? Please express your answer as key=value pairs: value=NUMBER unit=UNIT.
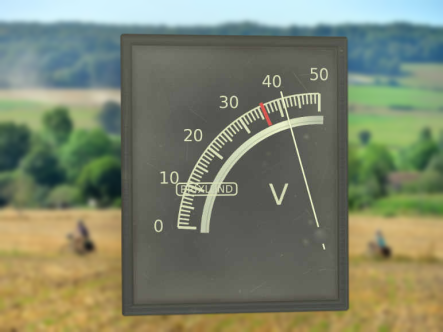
value=41 unit=V
